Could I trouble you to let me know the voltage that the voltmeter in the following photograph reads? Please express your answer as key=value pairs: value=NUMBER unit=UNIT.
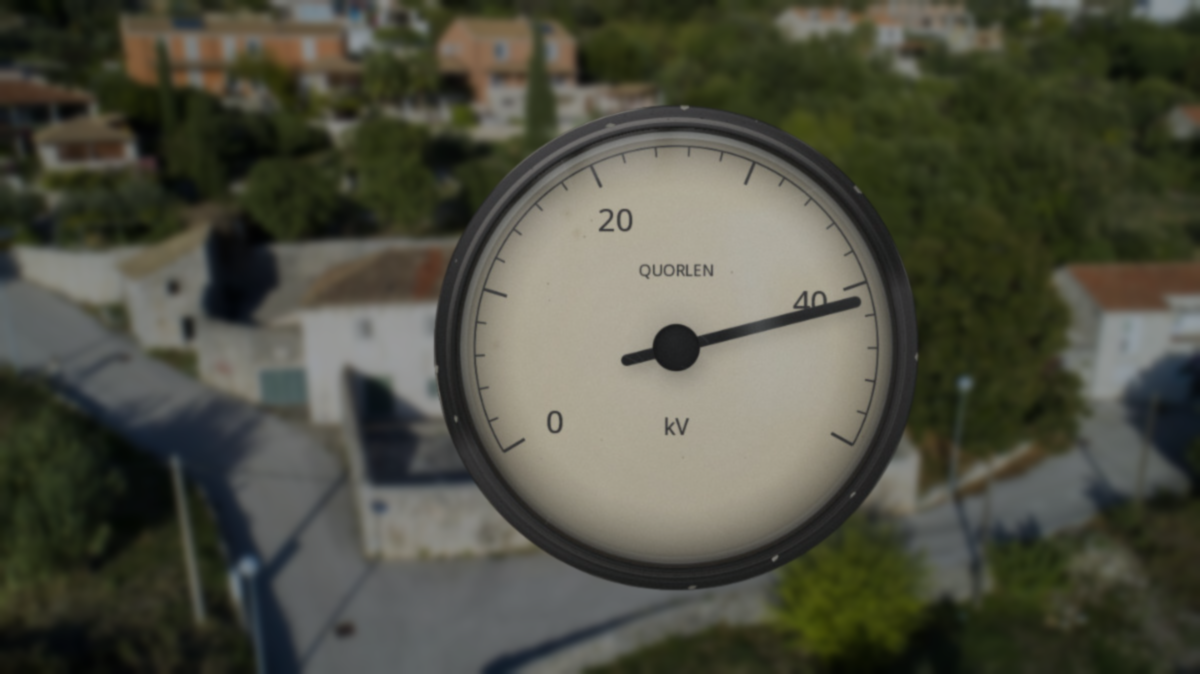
value=41 unit=kV
